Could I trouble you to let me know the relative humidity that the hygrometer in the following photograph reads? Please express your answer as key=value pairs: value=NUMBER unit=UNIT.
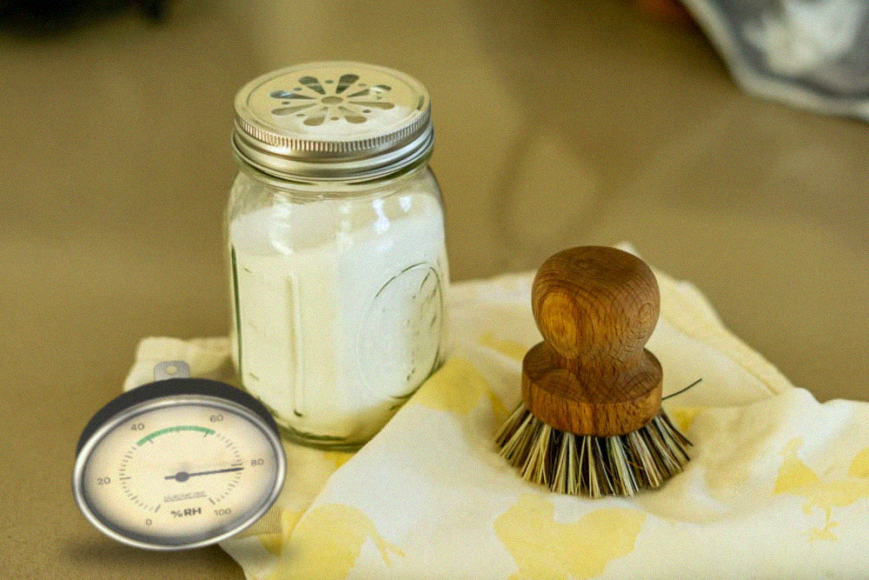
value=80 unit=%
